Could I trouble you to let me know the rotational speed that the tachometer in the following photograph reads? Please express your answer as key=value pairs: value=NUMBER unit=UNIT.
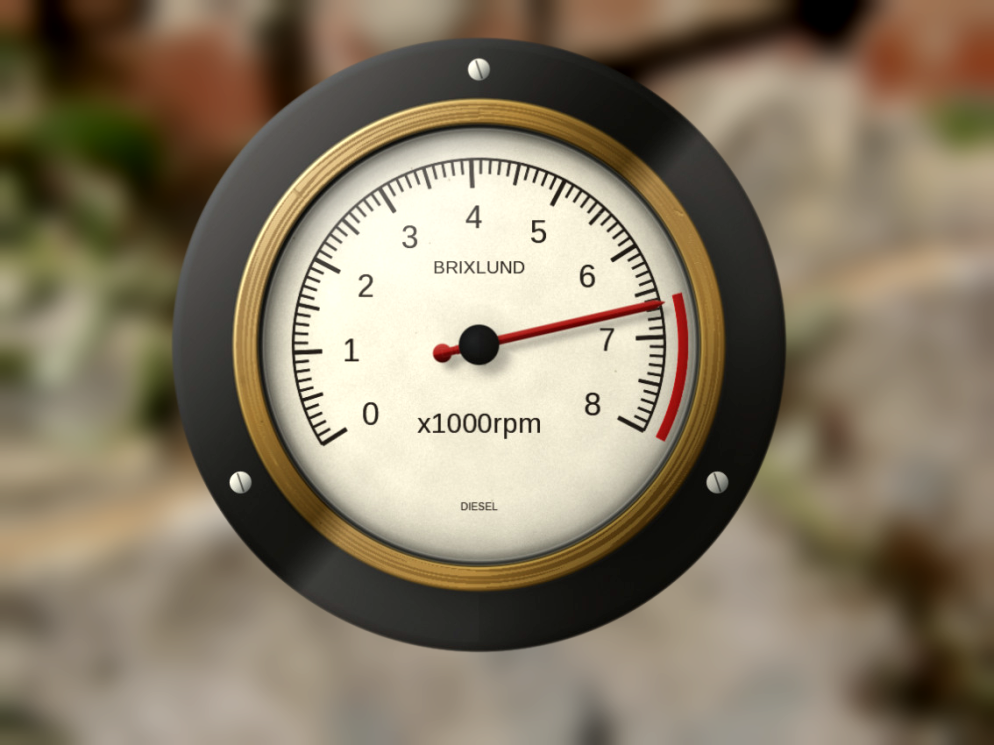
value=6650 unit=rpm
